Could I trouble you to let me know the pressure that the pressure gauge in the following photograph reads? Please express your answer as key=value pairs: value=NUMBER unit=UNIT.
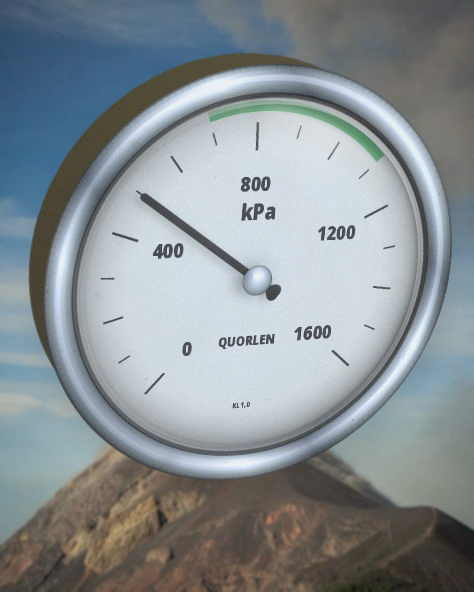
value=500 unit=kPa
